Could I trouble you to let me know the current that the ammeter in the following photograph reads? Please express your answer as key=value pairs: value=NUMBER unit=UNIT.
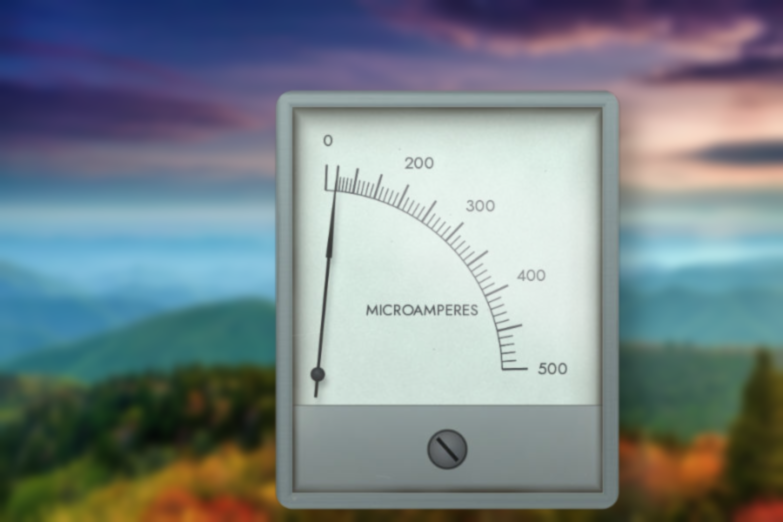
value=50 unit=µA
